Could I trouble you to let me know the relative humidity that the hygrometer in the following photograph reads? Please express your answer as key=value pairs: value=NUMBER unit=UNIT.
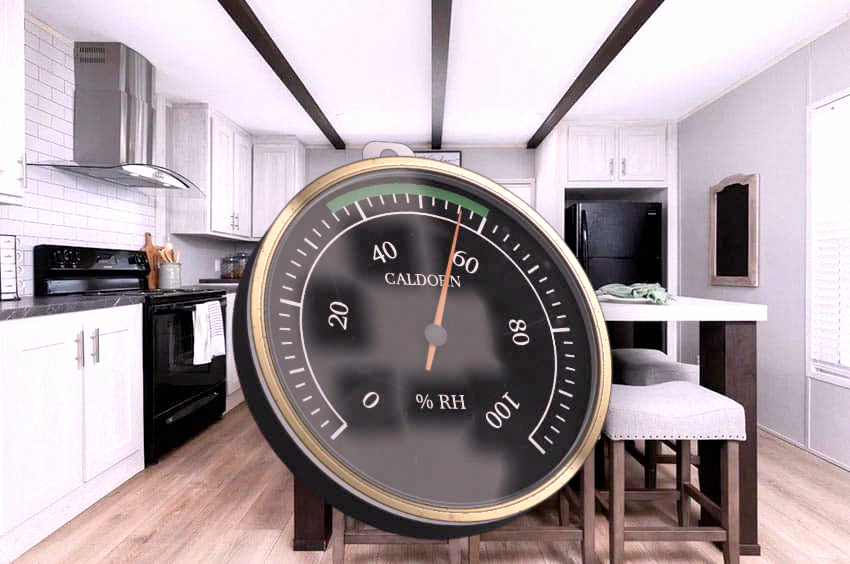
value=56 unit=%
